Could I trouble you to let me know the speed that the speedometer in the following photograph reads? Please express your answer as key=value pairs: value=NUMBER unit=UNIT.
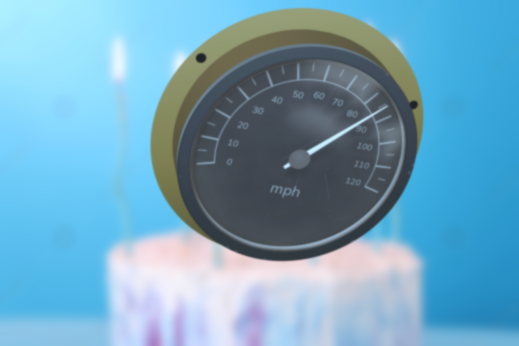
value=85 unit=mph
